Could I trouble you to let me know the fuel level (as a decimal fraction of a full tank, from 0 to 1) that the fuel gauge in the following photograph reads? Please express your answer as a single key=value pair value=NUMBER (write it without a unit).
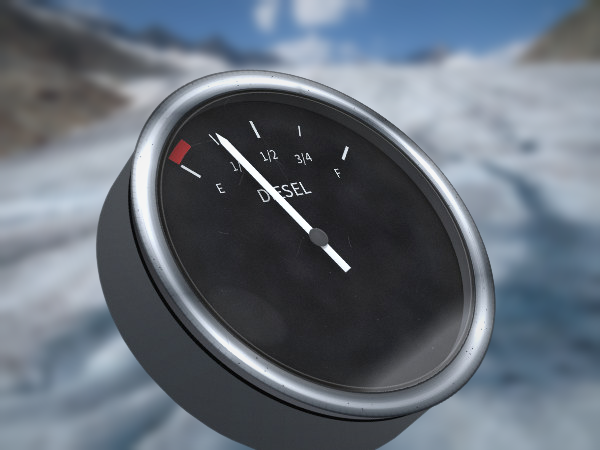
value=0.25
